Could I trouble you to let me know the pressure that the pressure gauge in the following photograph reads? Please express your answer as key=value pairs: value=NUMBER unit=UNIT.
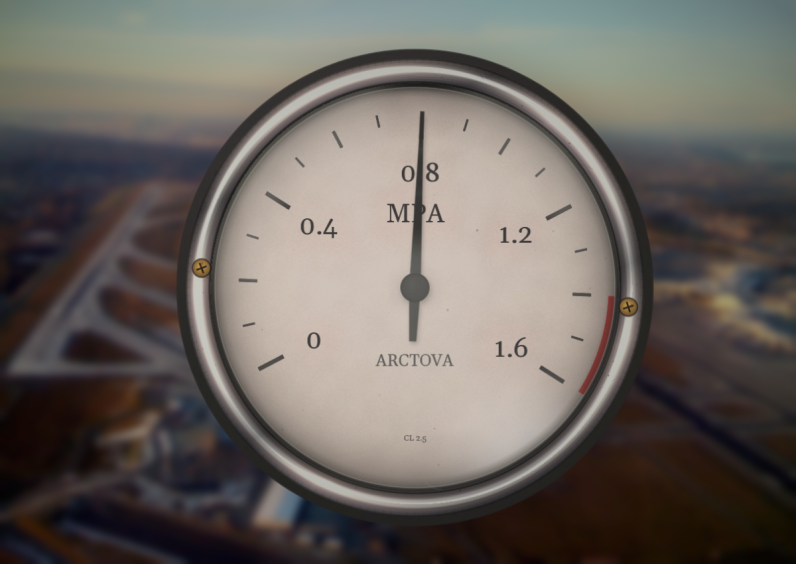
value=0.8 unit=MPa
